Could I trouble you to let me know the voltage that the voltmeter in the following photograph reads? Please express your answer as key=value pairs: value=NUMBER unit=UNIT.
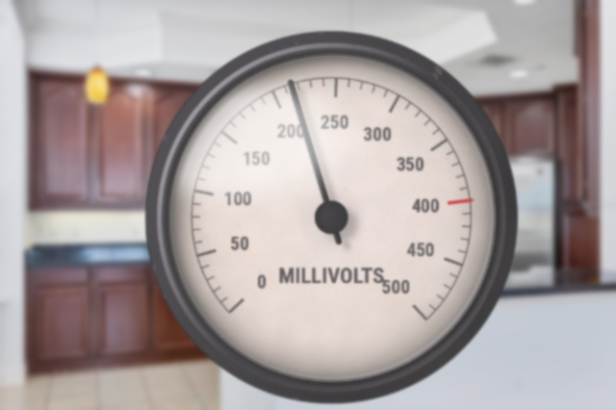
value=215 unit=mV
